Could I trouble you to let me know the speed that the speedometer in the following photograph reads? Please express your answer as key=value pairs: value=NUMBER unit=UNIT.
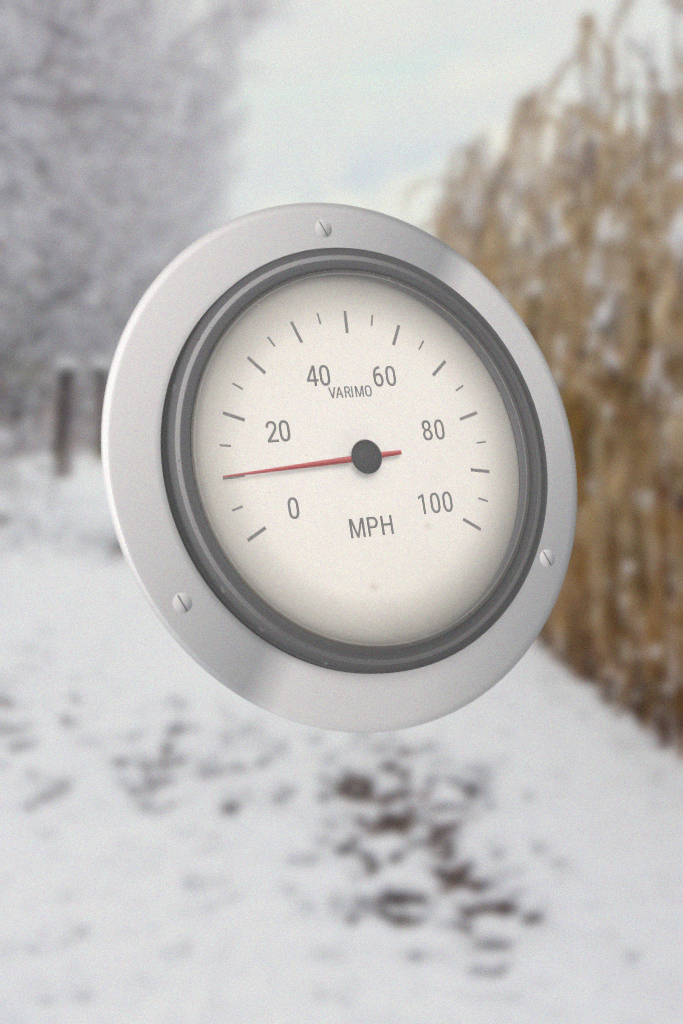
value=10 unit=mph
